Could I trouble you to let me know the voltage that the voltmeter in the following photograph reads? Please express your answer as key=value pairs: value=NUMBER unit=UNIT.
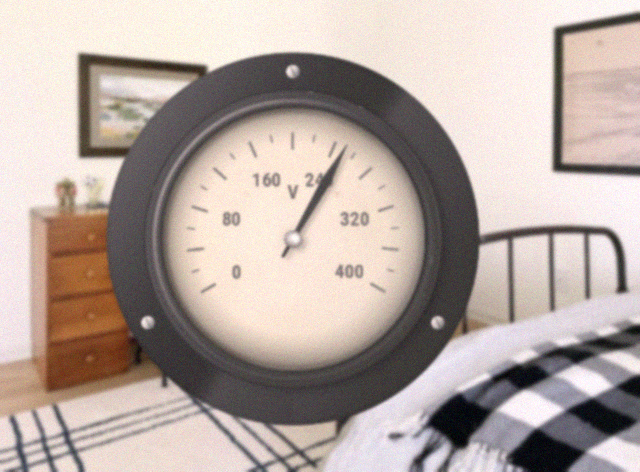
value=250 unit=V
